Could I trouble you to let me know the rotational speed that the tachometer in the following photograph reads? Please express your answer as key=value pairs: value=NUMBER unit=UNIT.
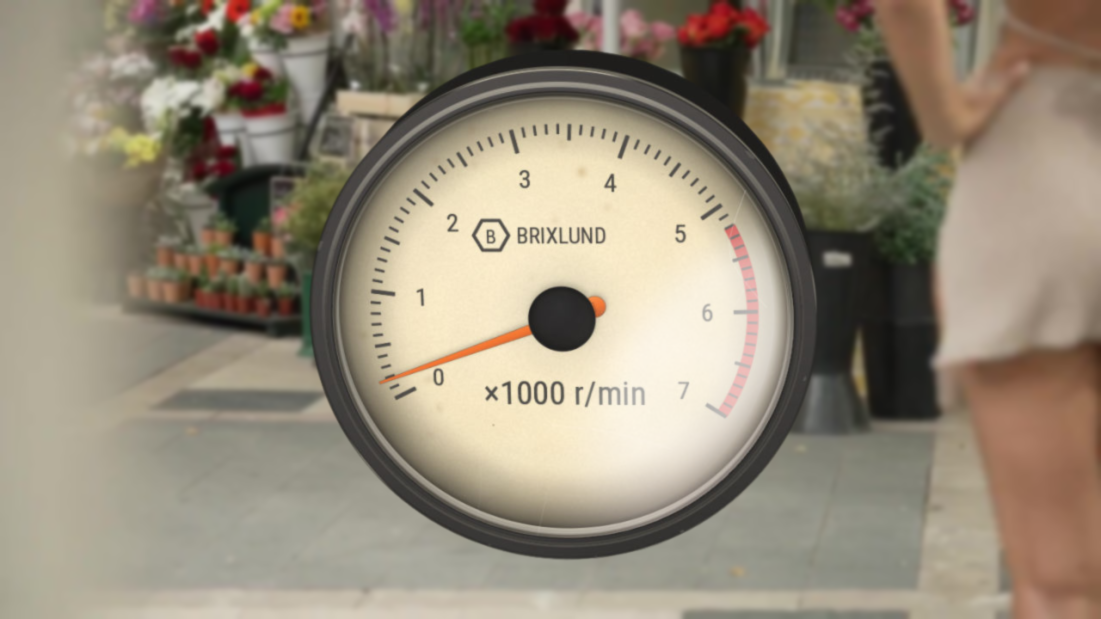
value=200 unit=rpm
